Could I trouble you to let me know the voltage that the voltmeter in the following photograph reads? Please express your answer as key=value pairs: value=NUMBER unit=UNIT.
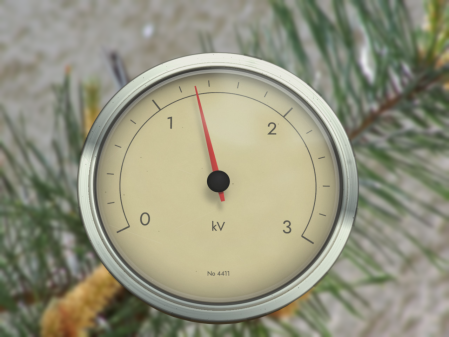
value=1.3 unit=kV
